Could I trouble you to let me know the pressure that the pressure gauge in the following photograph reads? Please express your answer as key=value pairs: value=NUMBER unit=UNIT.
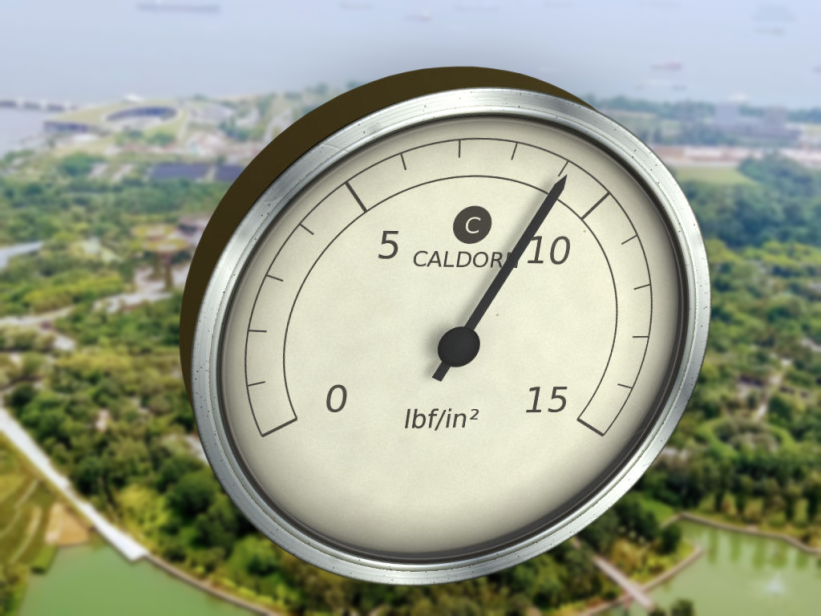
value=9 unit=psi
